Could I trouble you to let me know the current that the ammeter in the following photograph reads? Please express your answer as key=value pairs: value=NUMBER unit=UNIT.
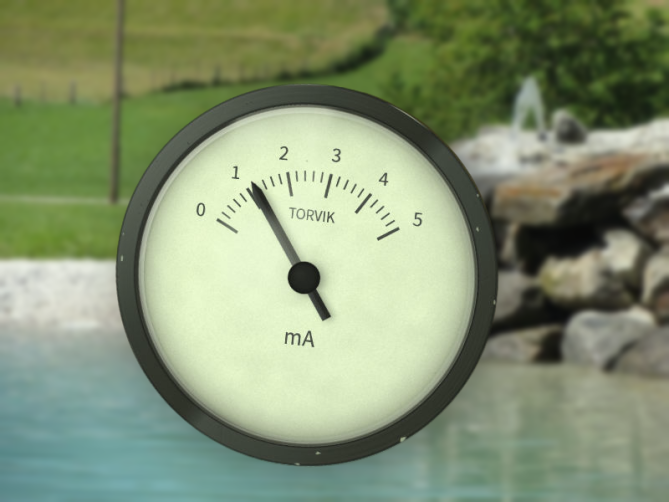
value=1.2 unit=mA
